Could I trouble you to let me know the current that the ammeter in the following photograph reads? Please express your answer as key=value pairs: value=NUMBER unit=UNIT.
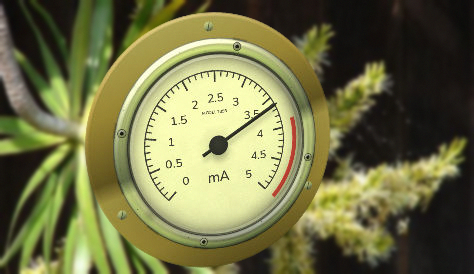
value=3.6 unit=mA
